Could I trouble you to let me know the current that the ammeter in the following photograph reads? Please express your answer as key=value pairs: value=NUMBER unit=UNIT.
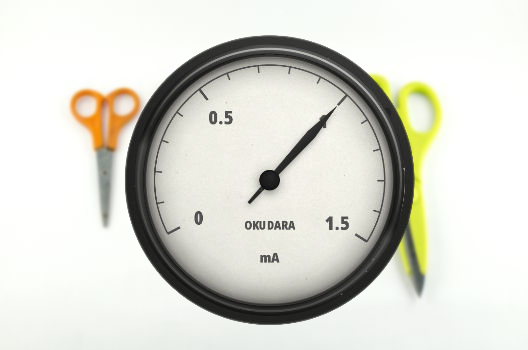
value=1 unit=mA
